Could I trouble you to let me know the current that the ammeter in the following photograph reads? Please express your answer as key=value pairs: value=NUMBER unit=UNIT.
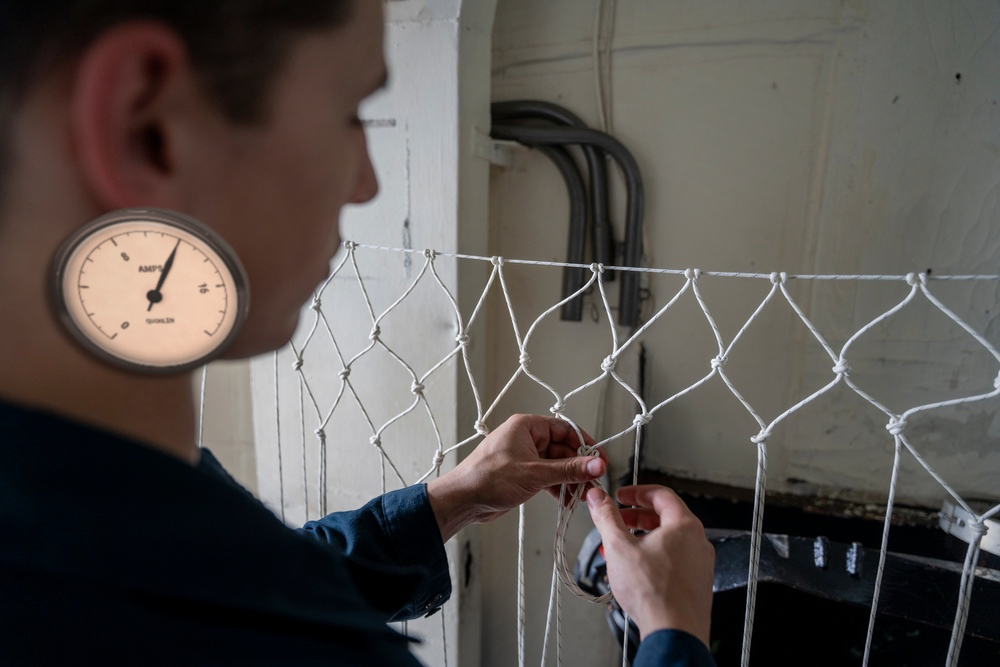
value=12 unit=A
